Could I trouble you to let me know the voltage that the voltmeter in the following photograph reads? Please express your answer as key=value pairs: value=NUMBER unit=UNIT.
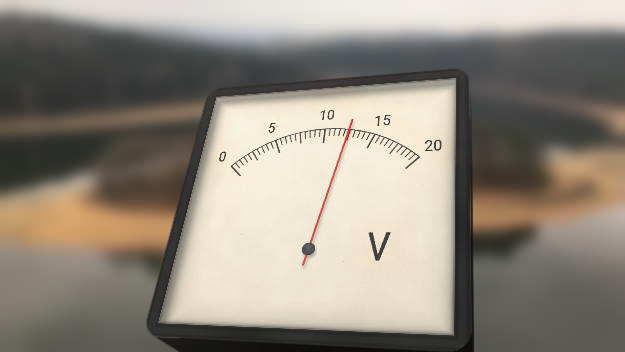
value=12.5 unit=V
